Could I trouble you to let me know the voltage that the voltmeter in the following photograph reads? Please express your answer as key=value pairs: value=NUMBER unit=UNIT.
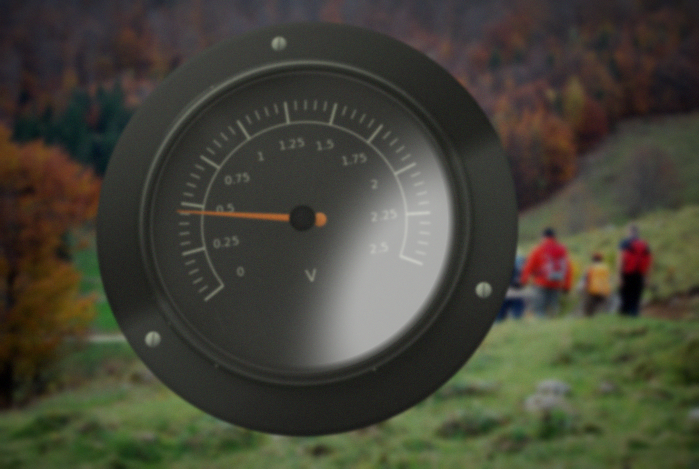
value=0.45 unit=V
